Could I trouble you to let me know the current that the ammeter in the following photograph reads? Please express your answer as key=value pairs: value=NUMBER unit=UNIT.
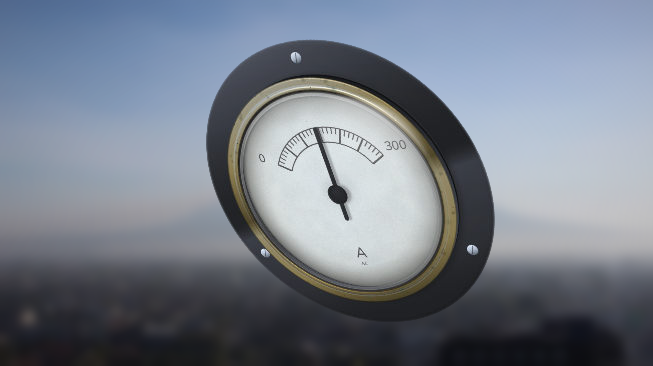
value=150 unit=A
